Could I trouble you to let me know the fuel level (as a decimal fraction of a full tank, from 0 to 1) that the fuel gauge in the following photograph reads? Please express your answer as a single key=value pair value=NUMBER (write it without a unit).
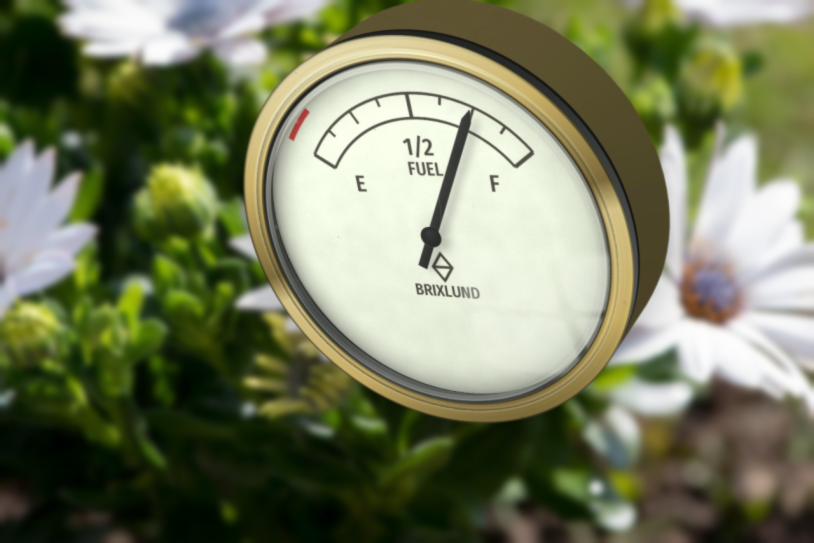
value=0.75
